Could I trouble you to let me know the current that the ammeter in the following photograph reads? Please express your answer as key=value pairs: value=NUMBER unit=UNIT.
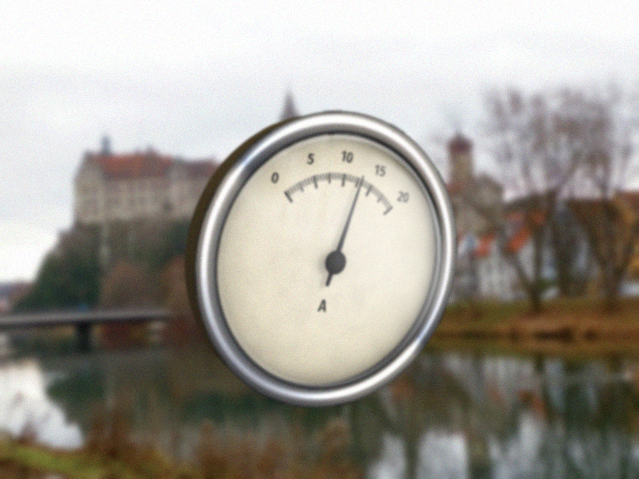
value=12.5 unit=A
